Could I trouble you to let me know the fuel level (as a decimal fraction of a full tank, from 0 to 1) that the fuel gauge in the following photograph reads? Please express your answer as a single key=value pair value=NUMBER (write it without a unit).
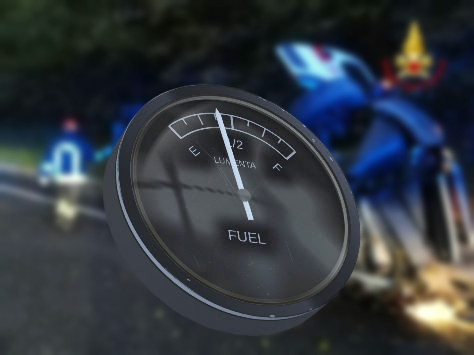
value=0.375
